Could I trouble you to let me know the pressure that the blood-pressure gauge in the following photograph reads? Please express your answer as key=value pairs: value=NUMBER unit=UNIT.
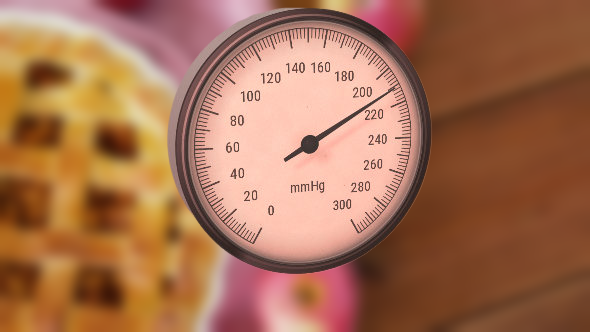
value=210 unit=mmHg
